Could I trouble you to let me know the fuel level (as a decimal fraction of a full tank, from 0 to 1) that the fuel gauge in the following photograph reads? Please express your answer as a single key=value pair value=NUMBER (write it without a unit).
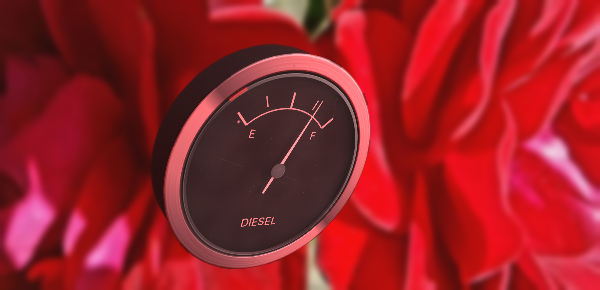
value=0.75
